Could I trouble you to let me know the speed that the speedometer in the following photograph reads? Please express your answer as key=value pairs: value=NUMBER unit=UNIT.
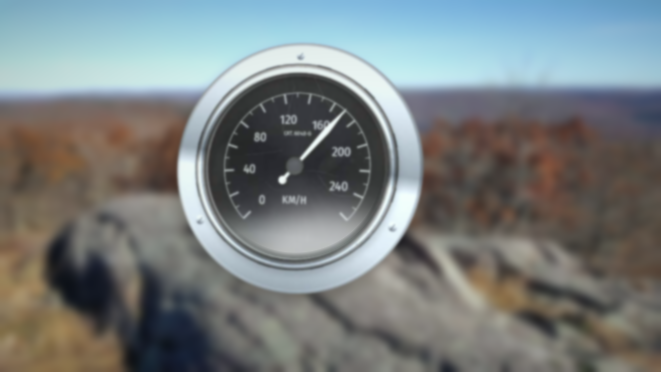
value=170 unit=km/h
